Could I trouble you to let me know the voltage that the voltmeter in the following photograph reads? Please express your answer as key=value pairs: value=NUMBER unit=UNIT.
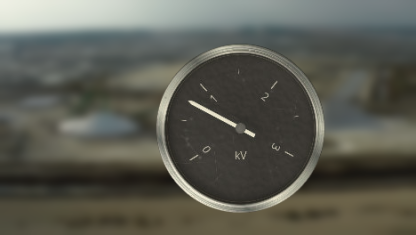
value=0.75 unit=kV
